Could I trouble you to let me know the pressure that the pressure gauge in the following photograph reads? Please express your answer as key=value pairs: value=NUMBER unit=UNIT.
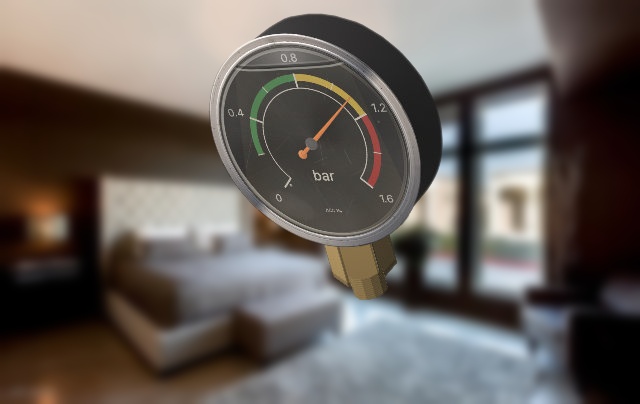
value=1.1 unit=bar
